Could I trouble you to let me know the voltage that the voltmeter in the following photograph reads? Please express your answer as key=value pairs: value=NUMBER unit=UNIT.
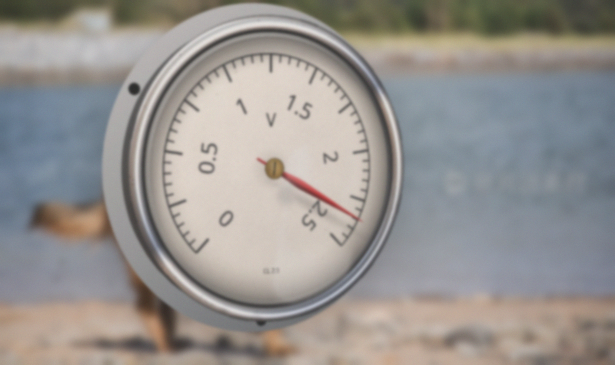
value=2.35 unit=V
